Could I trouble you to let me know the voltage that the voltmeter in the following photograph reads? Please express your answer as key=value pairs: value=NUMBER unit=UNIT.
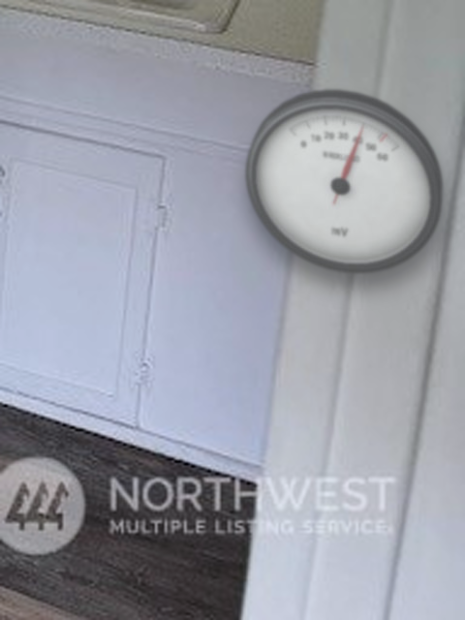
value=40 unit=mV
